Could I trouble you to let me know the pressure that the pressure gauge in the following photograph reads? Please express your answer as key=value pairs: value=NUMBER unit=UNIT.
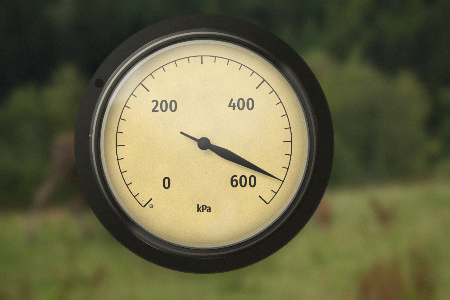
value=560 unit=kPa
